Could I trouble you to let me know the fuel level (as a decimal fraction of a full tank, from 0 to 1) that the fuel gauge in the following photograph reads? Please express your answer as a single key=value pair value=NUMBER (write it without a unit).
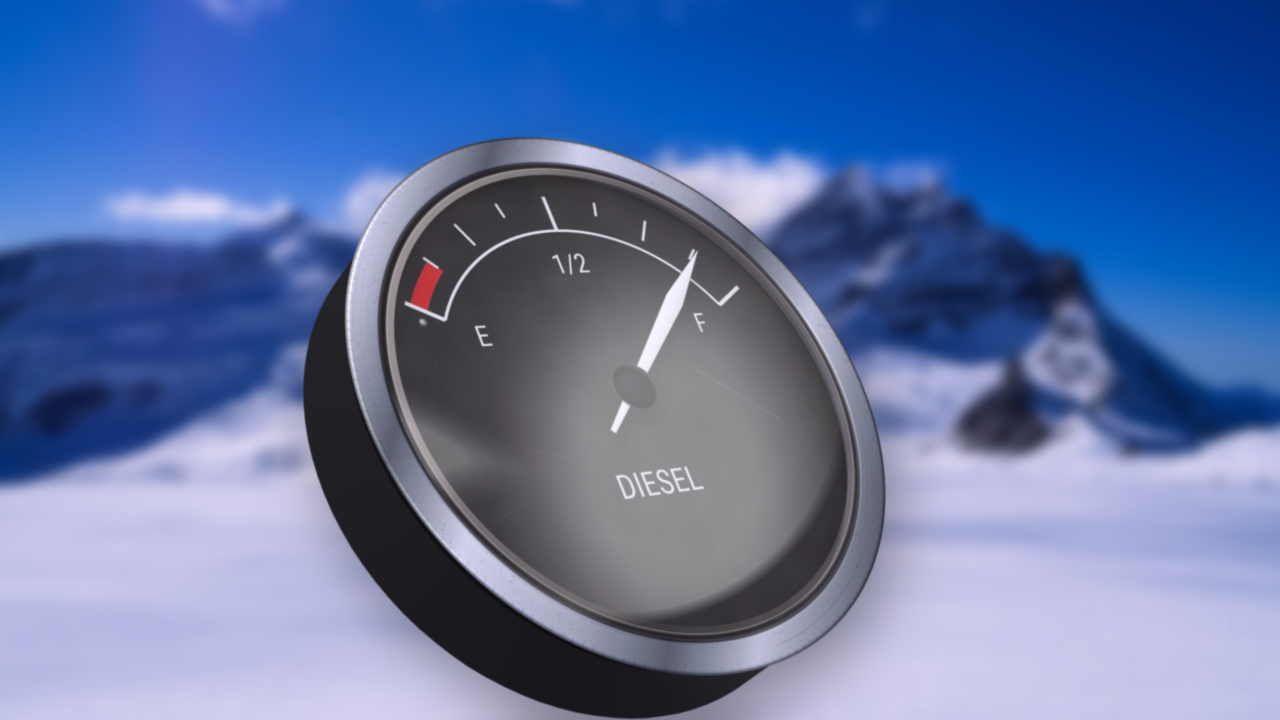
value=0.875
